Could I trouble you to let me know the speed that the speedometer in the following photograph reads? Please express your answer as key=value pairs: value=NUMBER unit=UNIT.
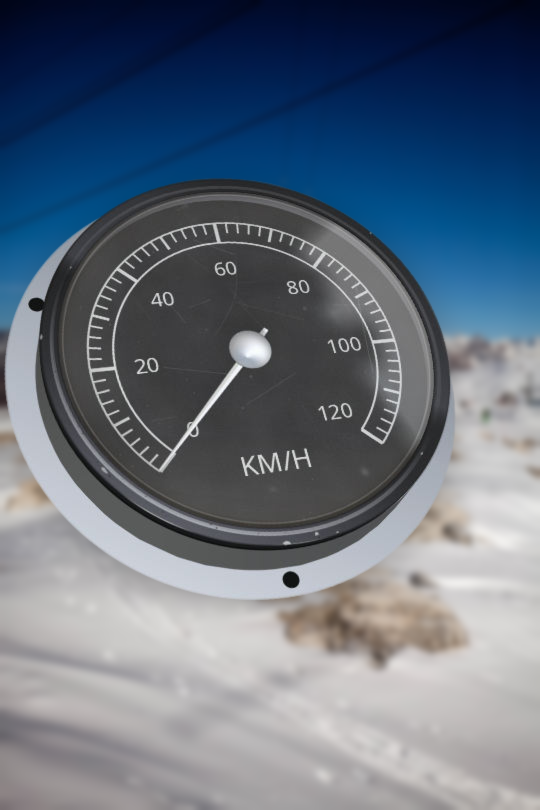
value=0 unit=km/h
